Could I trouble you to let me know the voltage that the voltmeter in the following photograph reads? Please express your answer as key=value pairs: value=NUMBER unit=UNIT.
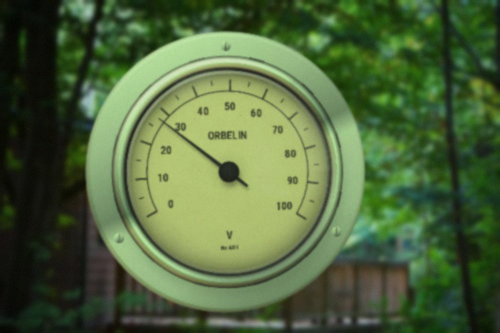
value=27.5 unit=V
